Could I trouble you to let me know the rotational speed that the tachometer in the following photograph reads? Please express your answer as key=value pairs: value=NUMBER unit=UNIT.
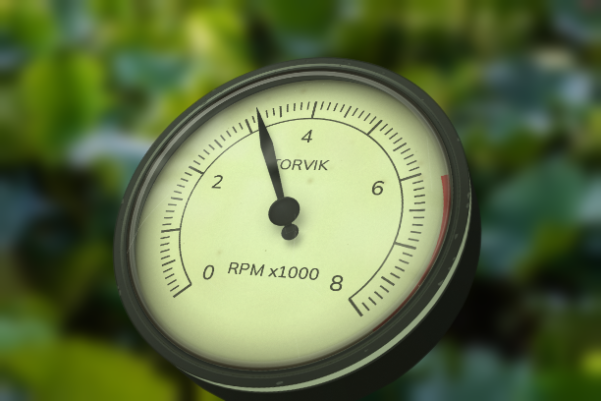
value=3200 unit=rpm
